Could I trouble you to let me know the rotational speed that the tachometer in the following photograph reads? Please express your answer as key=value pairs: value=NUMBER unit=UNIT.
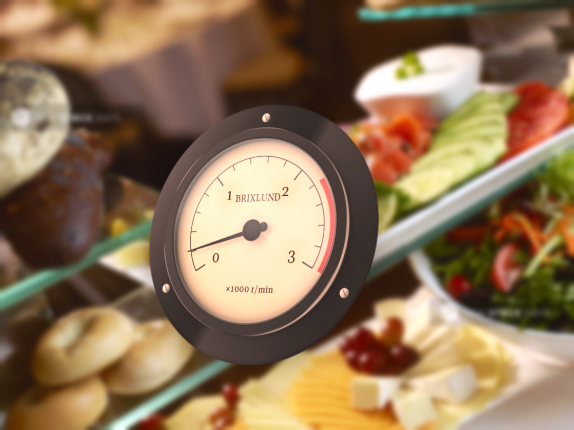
value=200 unit=rpm
